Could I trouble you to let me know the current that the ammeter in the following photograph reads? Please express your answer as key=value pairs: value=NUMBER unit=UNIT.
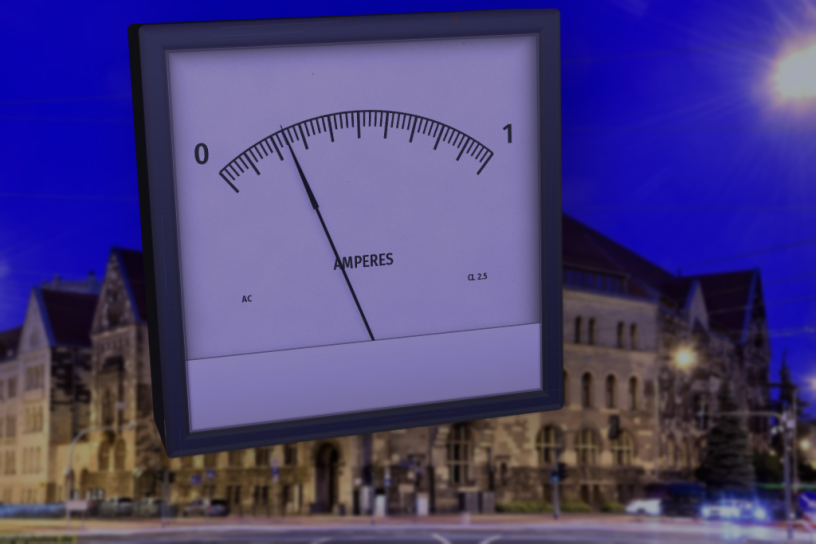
value=0.24 unit=A
